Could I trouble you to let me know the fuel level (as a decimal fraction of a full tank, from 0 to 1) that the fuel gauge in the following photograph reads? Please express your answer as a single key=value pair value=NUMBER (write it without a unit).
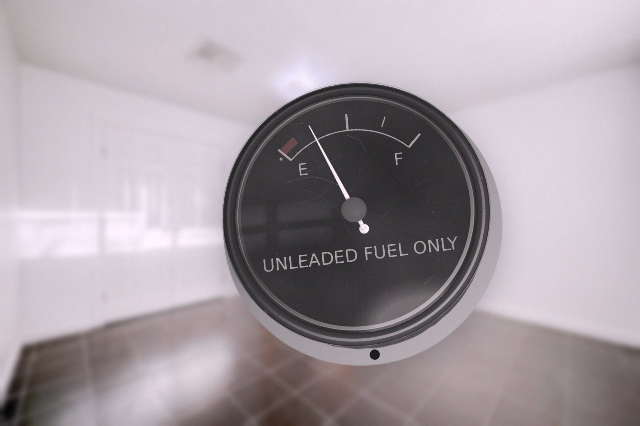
value=0.25
